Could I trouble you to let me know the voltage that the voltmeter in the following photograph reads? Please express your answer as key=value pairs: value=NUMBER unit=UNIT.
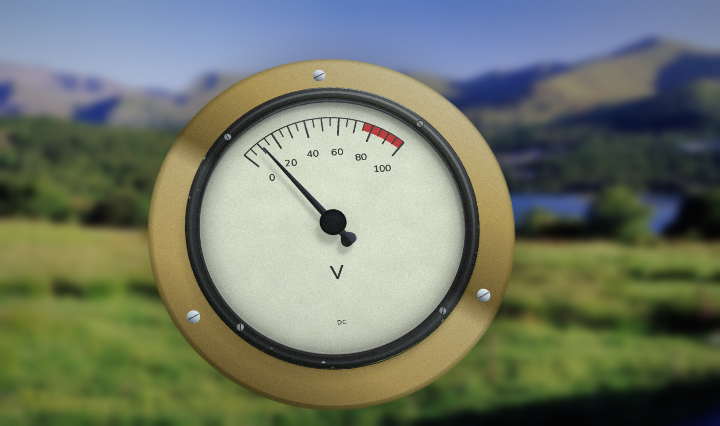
value=10 unit=V
